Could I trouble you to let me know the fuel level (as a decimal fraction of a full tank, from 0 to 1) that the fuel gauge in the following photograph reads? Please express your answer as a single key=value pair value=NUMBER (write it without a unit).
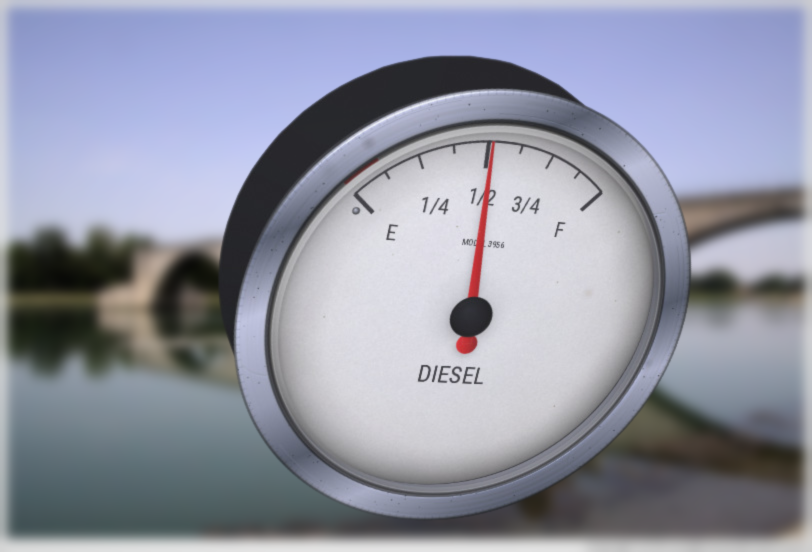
value=0.5
